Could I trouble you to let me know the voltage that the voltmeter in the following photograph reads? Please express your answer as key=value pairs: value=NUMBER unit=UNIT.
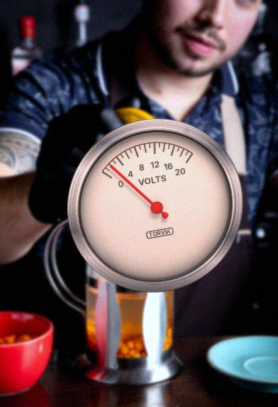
value=2 unit=V
